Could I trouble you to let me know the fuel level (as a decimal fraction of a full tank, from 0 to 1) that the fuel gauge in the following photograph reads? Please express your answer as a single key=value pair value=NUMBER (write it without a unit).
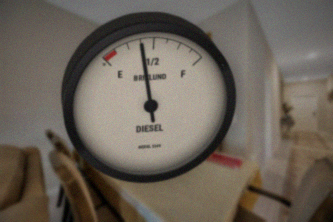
value=0.375
